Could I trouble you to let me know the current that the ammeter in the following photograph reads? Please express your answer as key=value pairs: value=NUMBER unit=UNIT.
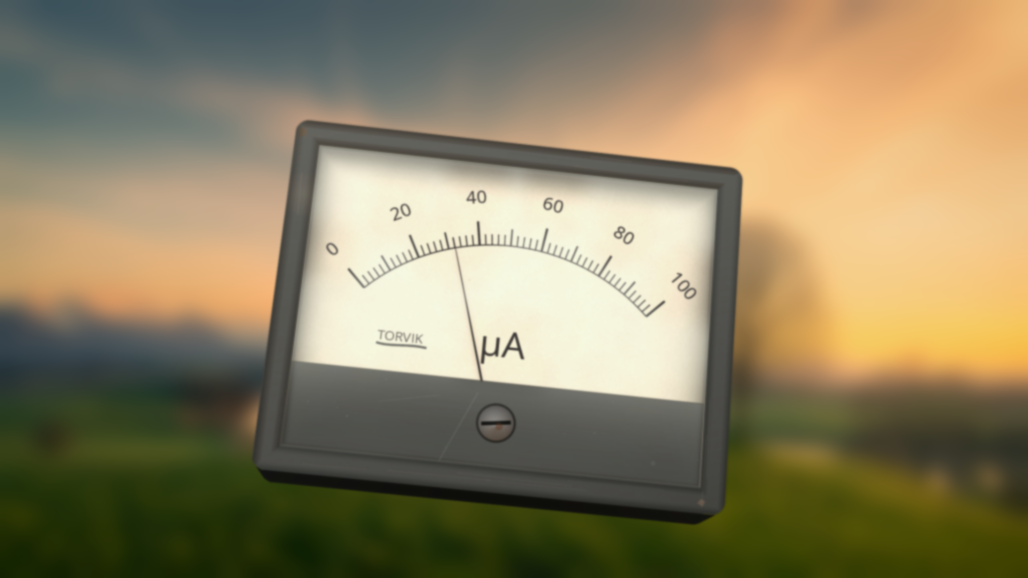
value=32 unit=µA
